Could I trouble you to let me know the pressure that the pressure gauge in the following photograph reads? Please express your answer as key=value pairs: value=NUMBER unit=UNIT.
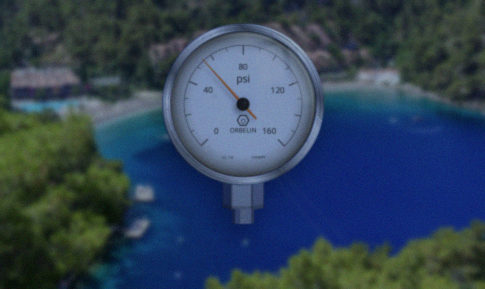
value=55 unit=psi
